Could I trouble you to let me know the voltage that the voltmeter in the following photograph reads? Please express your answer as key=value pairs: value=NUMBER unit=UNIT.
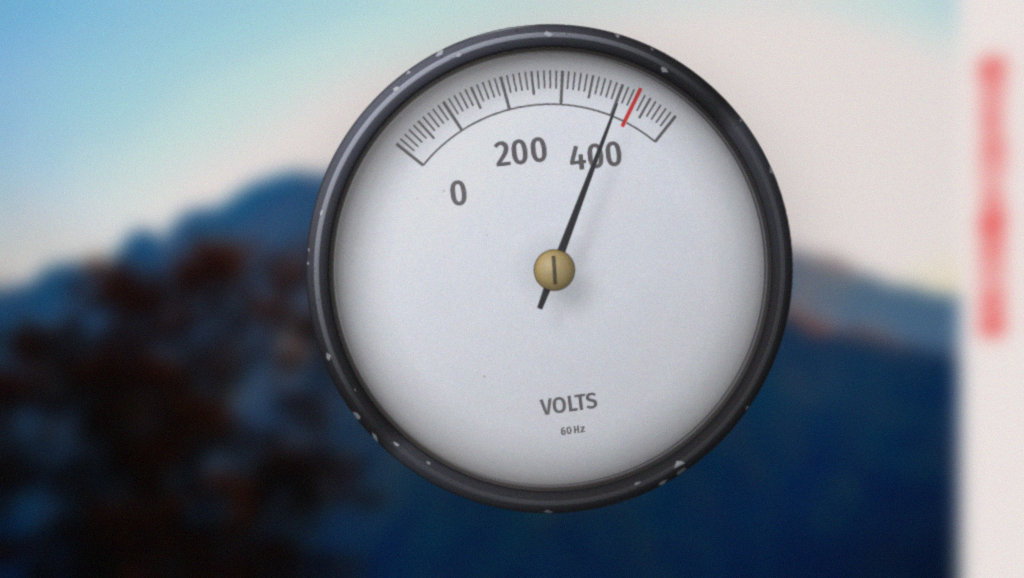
value=400 unit=V
